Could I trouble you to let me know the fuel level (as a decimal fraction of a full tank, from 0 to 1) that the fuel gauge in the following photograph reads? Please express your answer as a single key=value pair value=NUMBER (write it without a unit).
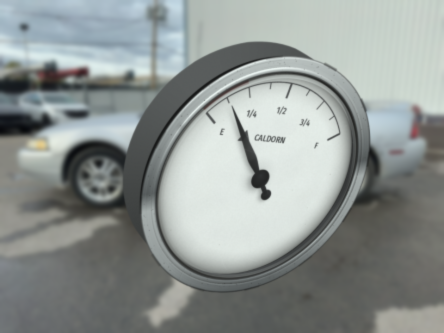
value=0.125
